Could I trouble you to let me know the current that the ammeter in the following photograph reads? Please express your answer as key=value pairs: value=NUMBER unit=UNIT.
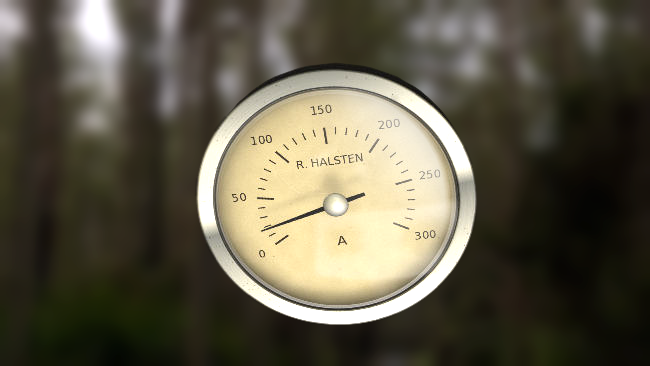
value=20 unit=A
